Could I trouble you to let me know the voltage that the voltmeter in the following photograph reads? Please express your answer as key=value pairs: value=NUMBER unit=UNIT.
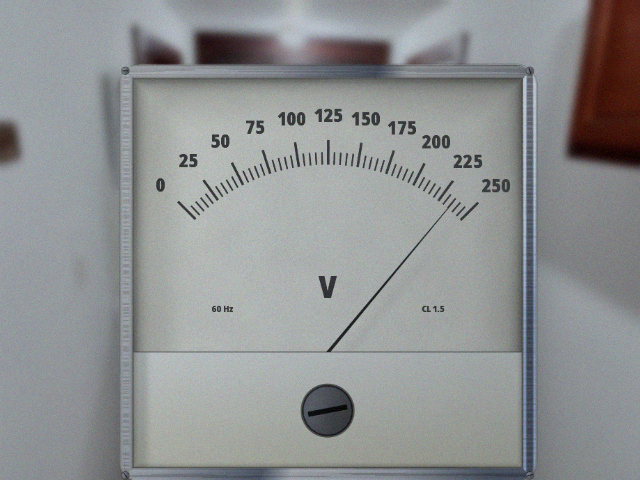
value=235 unit=V
